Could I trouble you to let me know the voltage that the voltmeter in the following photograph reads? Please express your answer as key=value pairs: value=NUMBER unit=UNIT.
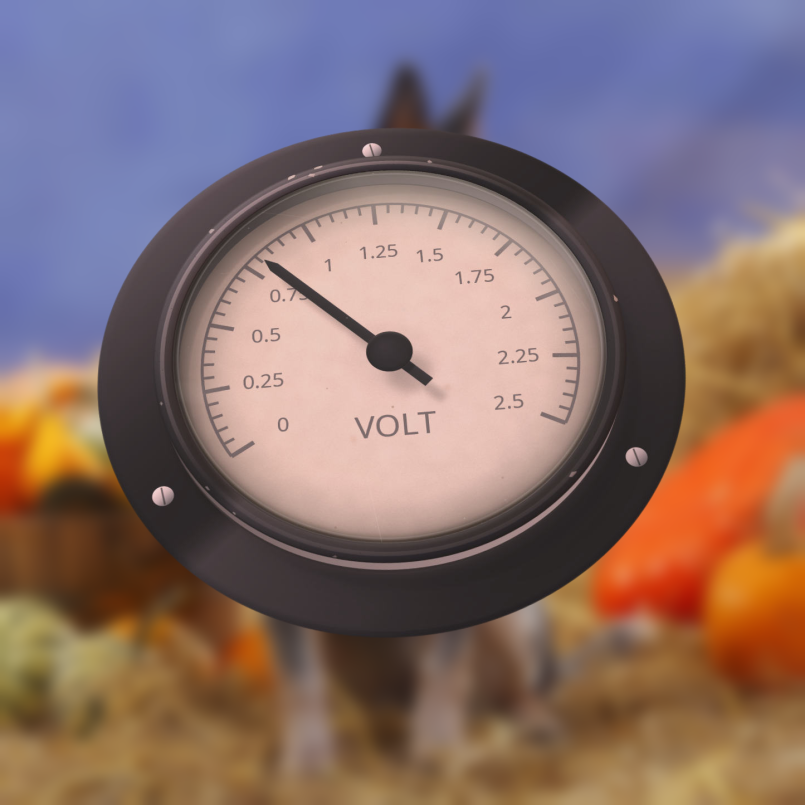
value=0.8 unit=V
